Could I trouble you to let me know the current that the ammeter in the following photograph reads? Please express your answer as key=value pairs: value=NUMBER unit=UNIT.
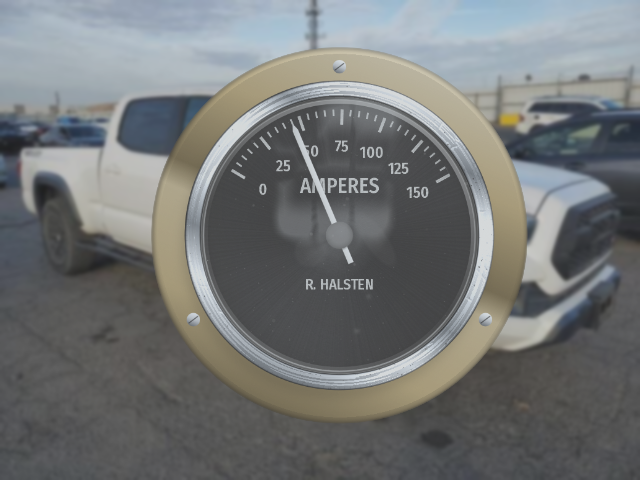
value=45 unit=A
